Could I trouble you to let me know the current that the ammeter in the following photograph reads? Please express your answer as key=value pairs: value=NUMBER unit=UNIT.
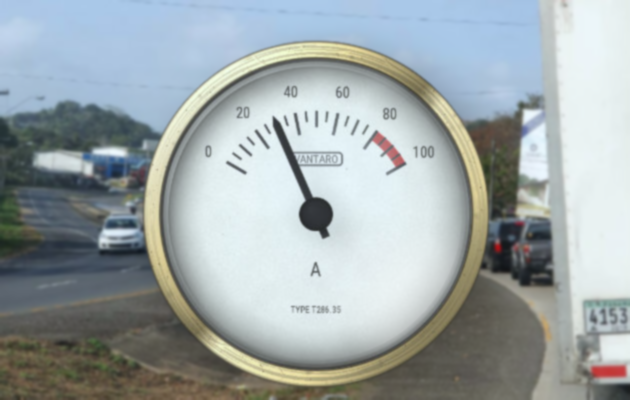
value=30 unit=A
